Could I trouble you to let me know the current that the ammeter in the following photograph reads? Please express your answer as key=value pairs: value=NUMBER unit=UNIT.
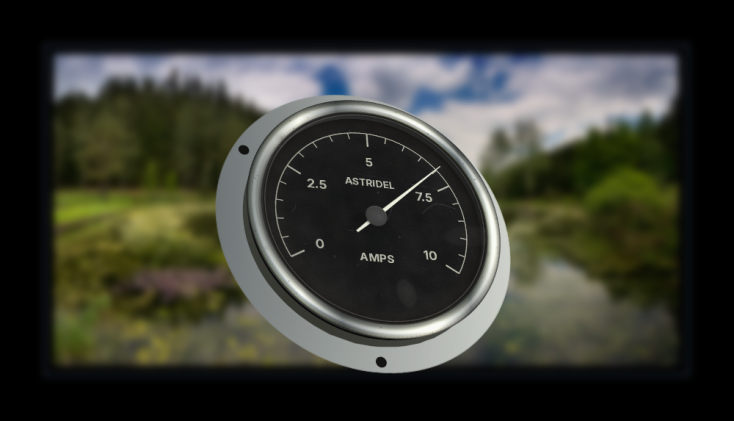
value=7 unit=A
